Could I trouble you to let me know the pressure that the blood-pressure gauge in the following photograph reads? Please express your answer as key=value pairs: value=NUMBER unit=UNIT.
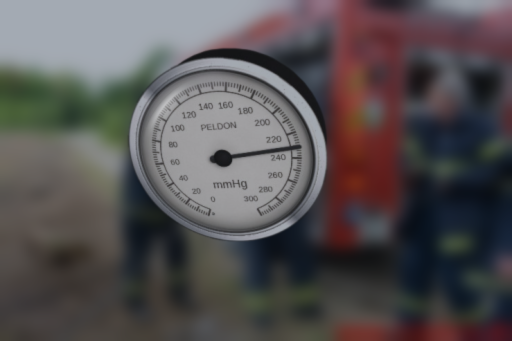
value=230 unit=mmHg
